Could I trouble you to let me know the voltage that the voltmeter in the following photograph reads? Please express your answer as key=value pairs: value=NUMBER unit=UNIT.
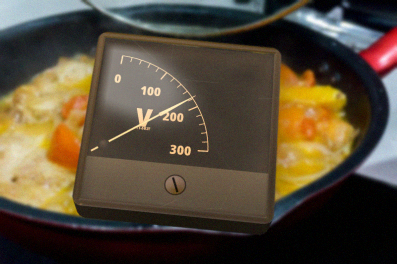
value=180 unit=V
